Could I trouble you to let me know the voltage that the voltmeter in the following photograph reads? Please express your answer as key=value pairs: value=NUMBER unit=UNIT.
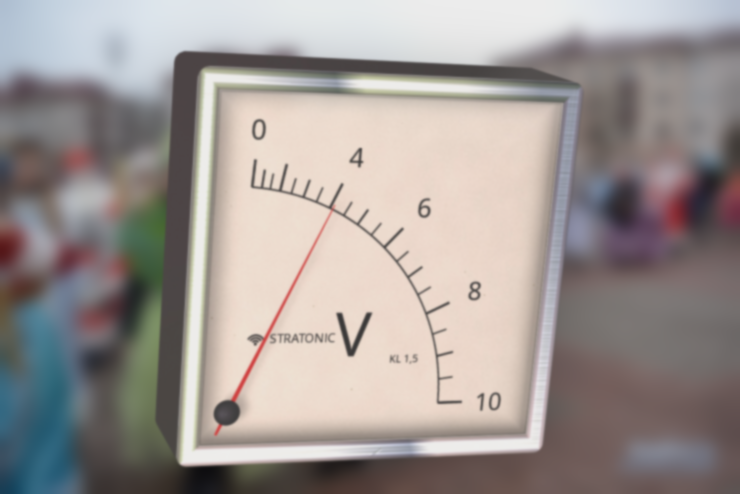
value=4 unit=V
